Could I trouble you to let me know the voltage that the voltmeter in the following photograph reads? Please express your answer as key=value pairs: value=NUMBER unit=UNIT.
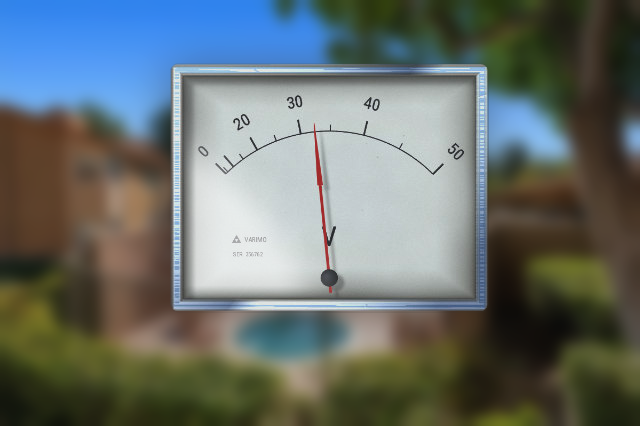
value=32.5 unit=V
